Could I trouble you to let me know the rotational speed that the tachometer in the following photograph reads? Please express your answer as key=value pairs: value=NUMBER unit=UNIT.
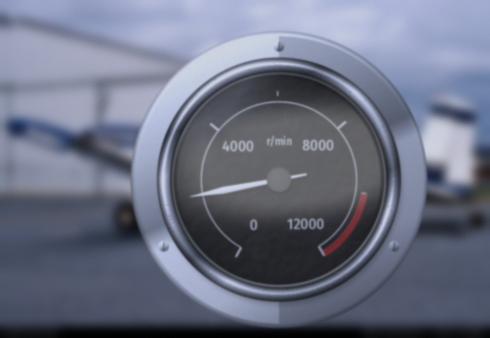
value=2000 unit=rpm
